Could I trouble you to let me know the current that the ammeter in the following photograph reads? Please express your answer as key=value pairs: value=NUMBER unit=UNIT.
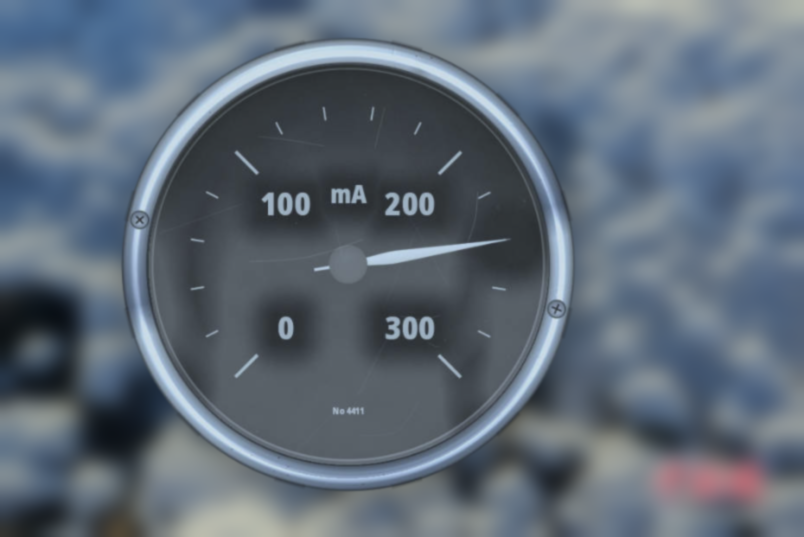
value=240 unit=mA
